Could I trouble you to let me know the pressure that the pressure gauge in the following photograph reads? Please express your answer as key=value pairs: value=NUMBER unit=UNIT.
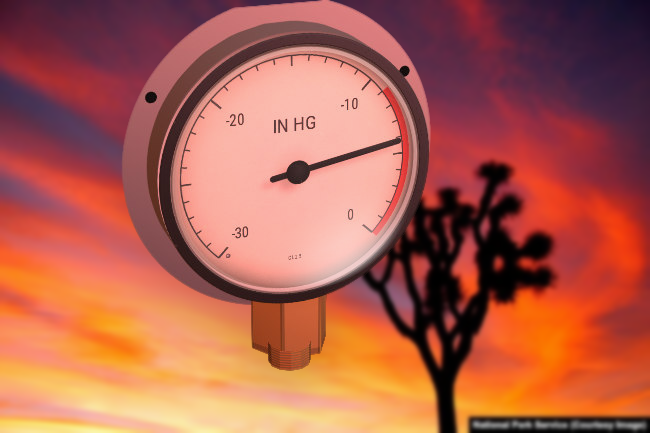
value=-6 unit=inHg
